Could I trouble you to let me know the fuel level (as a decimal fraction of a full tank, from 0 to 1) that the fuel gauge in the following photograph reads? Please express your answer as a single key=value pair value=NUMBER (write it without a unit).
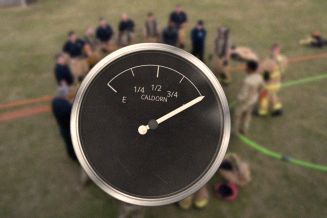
value=1
